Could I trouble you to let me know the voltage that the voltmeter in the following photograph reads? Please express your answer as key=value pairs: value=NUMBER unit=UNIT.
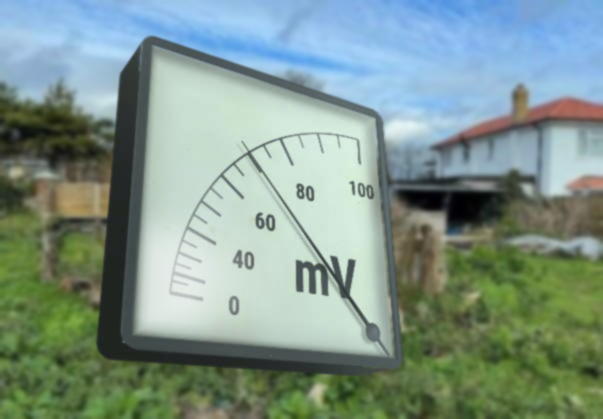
value=70 unit=mV
